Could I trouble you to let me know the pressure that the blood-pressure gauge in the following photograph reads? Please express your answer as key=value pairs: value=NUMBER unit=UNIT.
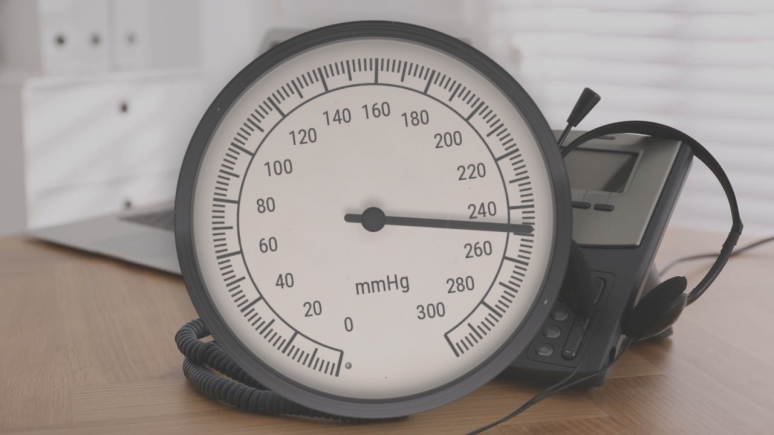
value=248 unit=mmHg
